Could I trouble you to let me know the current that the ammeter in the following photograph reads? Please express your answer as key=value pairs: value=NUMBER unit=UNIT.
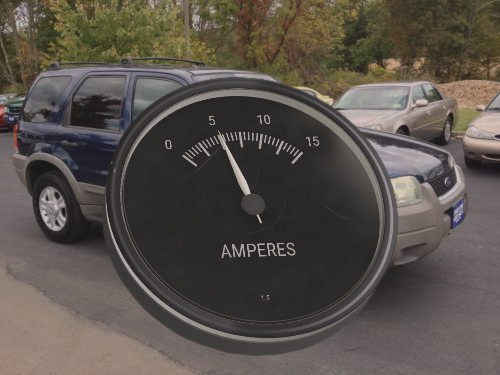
value=5 unit=A
